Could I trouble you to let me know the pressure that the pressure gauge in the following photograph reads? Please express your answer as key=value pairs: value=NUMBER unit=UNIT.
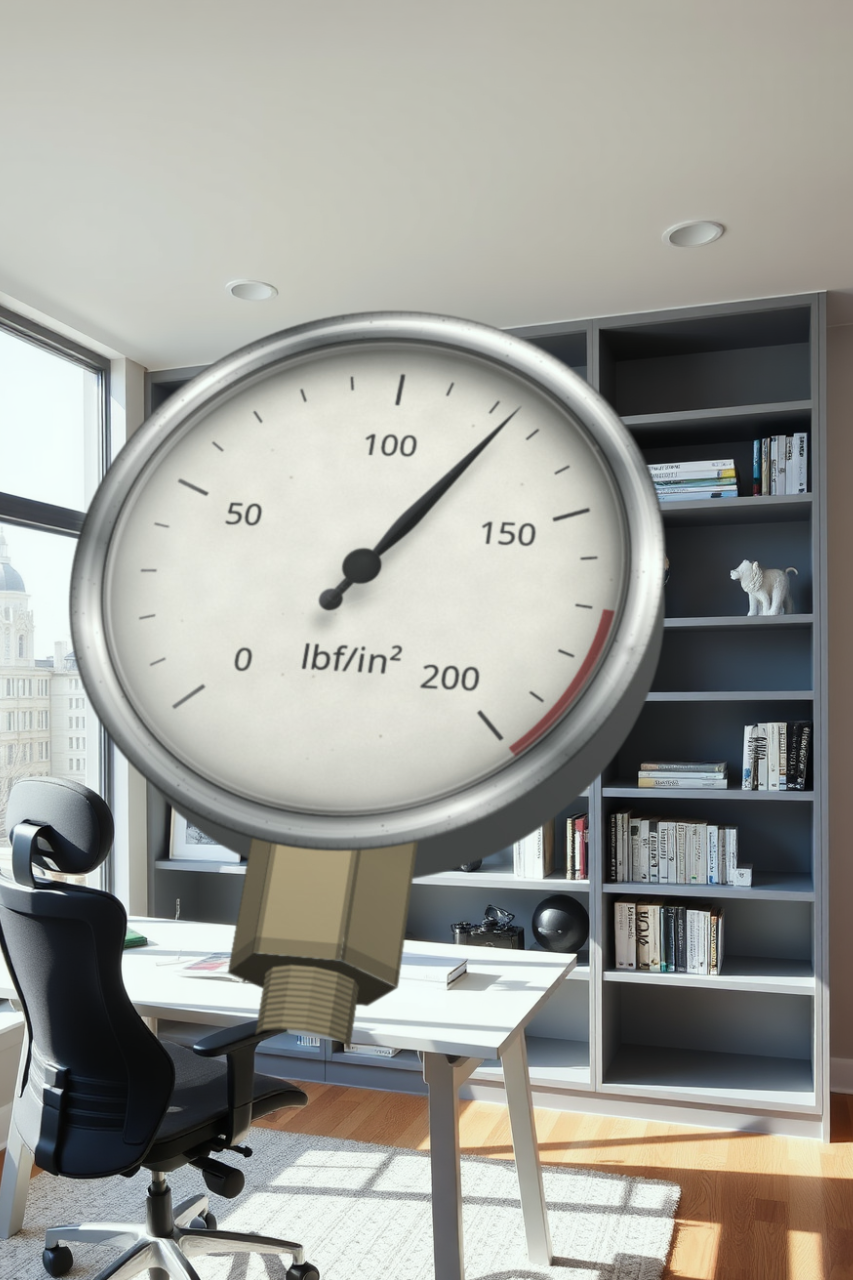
value=125 unit=psi
